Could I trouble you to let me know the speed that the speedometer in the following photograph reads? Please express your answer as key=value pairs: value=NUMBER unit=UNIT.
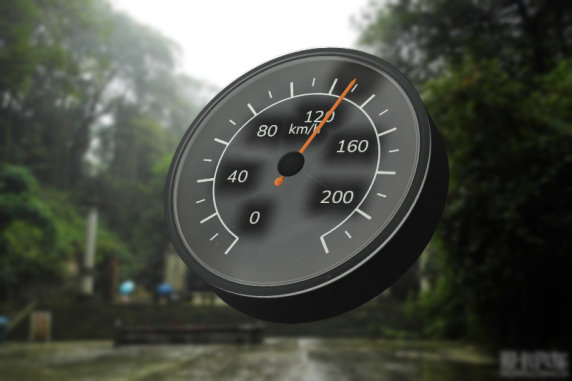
value=130 unit=km/h
